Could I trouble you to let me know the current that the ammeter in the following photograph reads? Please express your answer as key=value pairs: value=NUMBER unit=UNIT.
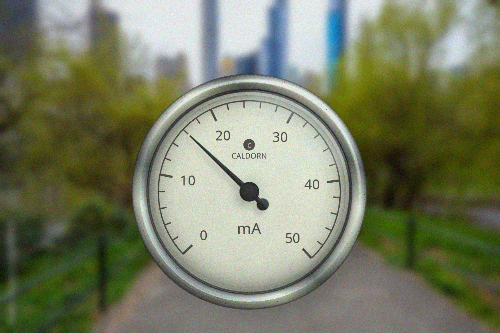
value=16 unit=mA
